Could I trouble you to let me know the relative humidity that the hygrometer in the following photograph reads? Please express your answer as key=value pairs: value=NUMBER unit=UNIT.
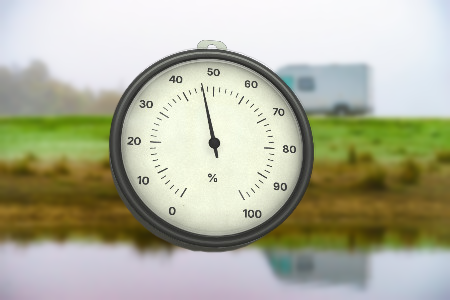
value=46 unit=%
